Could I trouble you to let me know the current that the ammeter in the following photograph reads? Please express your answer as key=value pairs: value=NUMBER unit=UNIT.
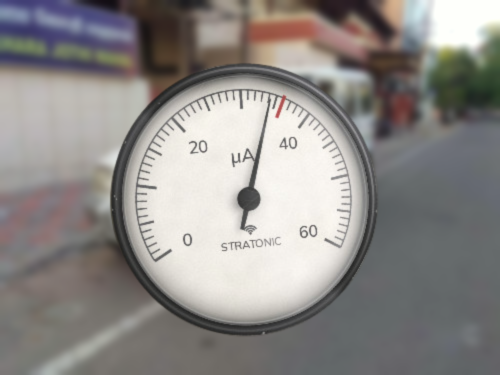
value=34 unit=µA
